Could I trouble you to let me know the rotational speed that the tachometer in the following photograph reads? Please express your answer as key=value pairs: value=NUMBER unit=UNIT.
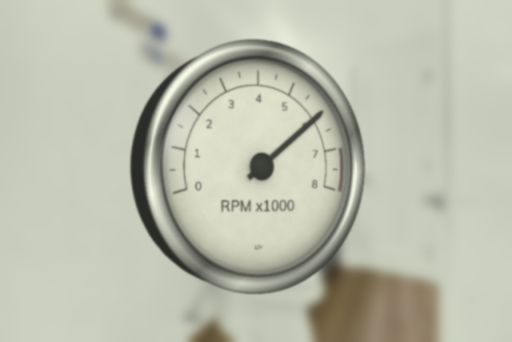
value=6000 unit=rpm
